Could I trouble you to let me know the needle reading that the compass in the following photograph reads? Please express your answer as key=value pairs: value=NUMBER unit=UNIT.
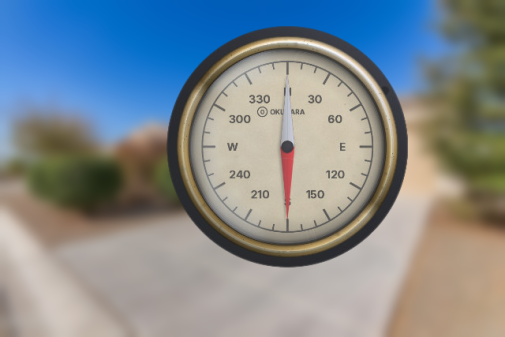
value=180 unit=°
